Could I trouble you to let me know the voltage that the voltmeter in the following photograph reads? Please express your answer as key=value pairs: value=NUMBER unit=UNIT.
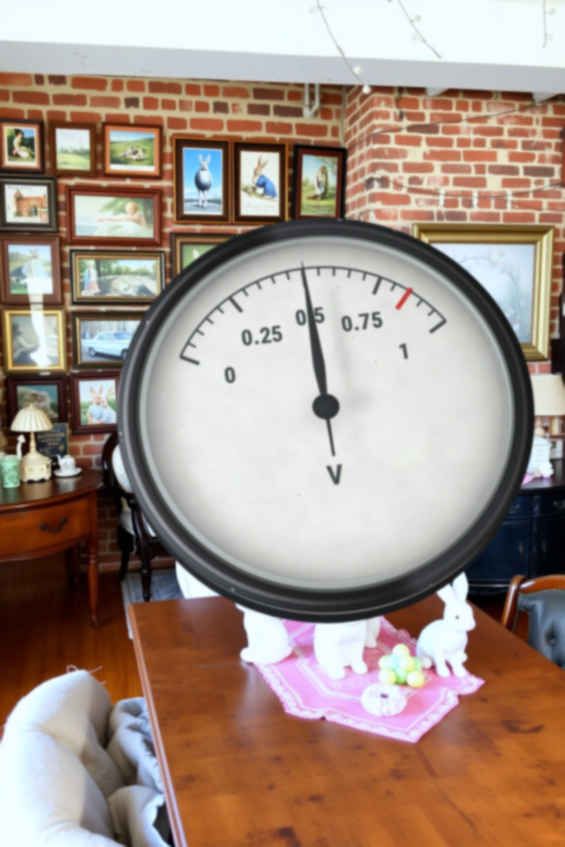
value=0.5 unit=V
